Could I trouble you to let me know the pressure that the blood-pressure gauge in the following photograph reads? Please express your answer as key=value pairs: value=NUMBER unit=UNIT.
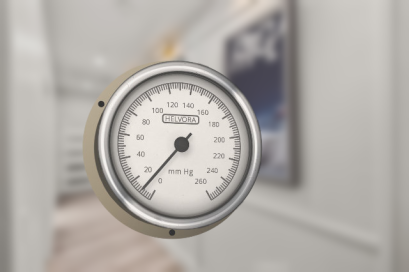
value=10 unit=mmHg
